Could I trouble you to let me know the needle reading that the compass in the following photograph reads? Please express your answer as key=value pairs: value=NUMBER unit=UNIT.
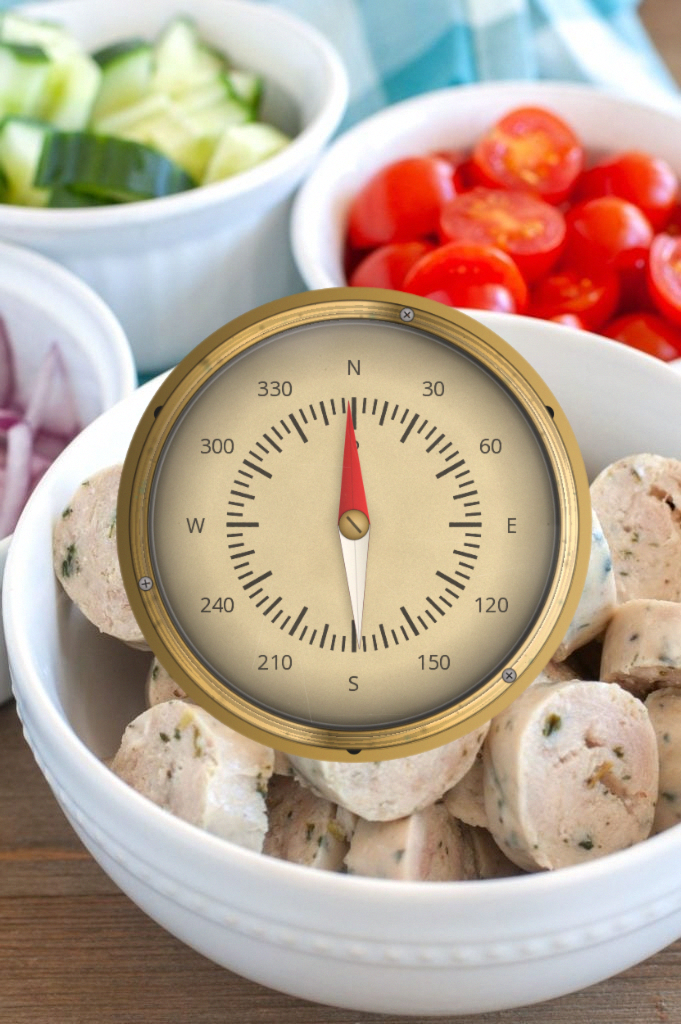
value=357.5 unit=°
